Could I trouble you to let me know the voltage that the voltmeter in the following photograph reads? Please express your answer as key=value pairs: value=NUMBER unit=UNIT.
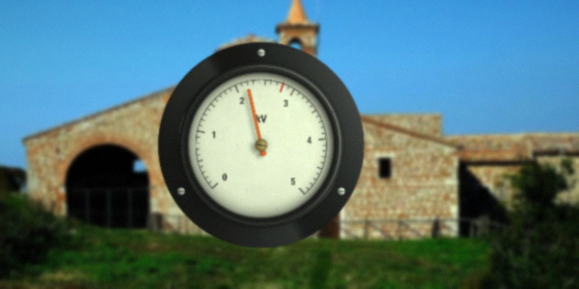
value=2.2 unit=kV
